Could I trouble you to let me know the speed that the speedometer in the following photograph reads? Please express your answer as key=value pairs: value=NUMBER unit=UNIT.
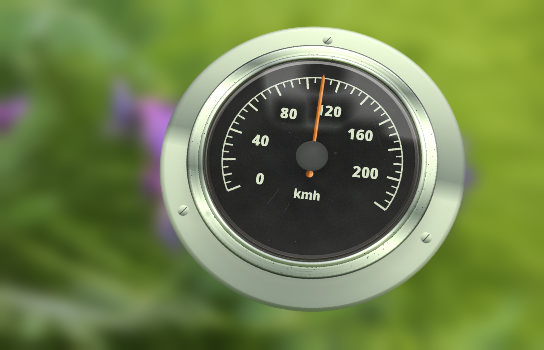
value=110 unit=km/h
